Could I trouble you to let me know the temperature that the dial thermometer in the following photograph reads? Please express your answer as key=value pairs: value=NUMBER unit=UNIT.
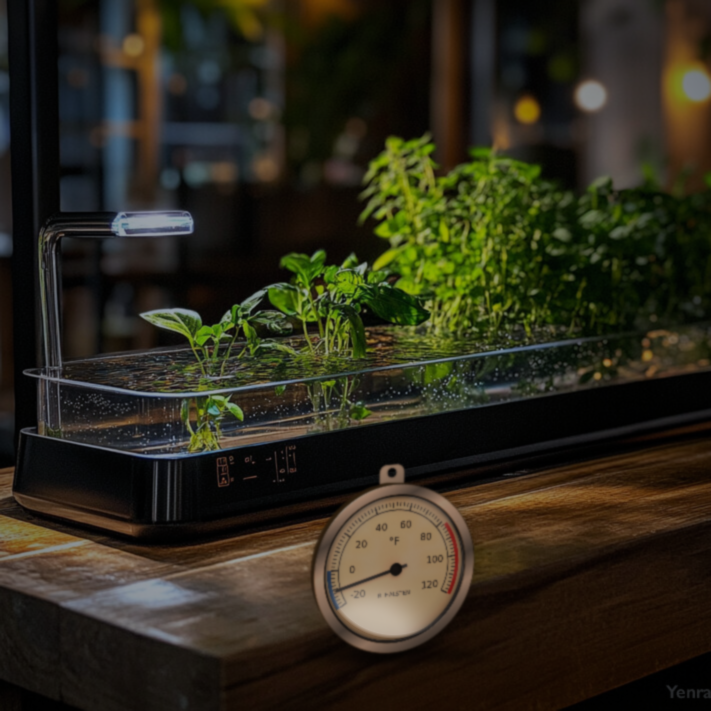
value=-10 unit=°F
